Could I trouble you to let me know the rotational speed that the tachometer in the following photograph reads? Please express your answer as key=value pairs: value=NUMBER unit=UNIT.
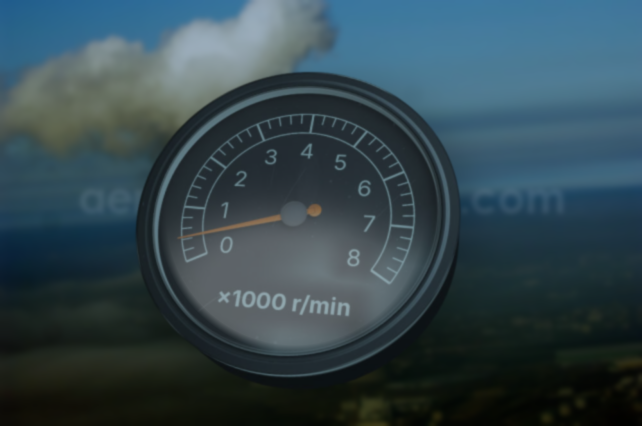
value=400 unit=rpm
